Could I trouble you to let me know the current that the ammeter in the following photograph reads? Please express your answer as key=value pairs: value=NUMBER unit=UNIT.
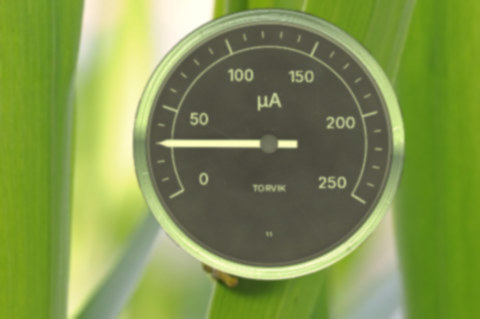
value=30 unit=µA
